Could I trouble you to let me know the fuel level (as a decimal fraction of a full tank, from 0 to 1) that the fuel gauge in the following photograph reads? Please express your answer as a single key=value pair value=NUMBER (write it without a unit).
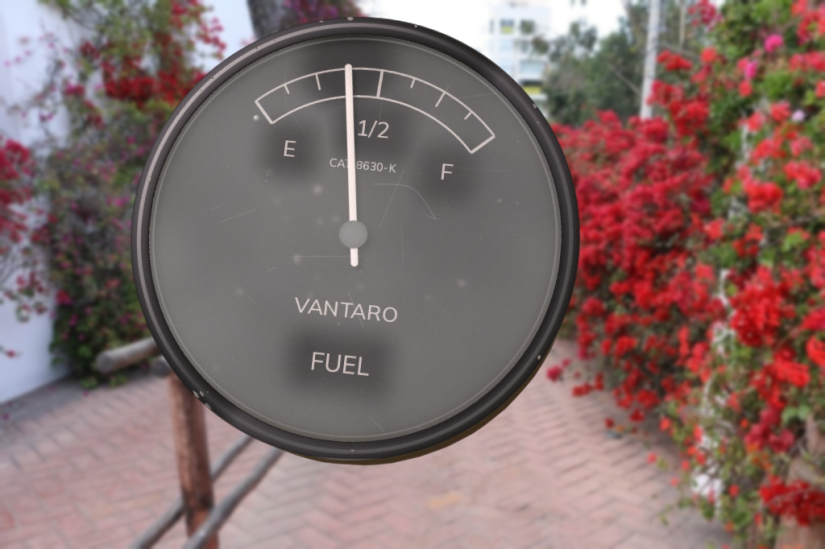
value=0.375
